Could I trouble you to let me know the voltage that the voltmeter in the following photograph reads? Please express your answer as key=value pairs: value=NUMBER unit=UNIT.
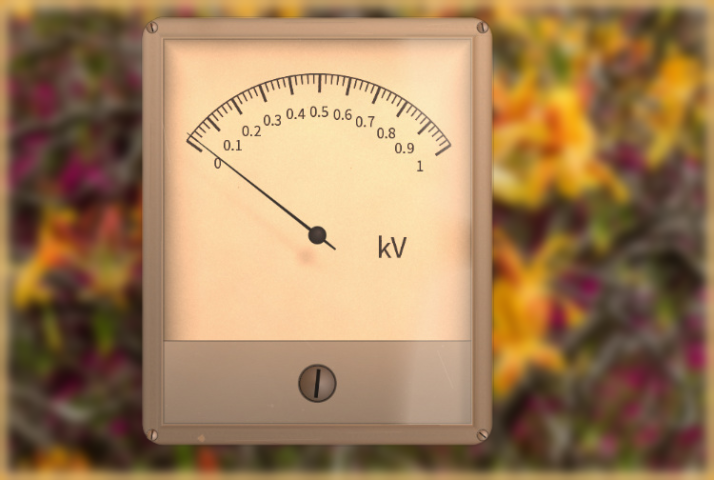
value=0.02 unit=kV
